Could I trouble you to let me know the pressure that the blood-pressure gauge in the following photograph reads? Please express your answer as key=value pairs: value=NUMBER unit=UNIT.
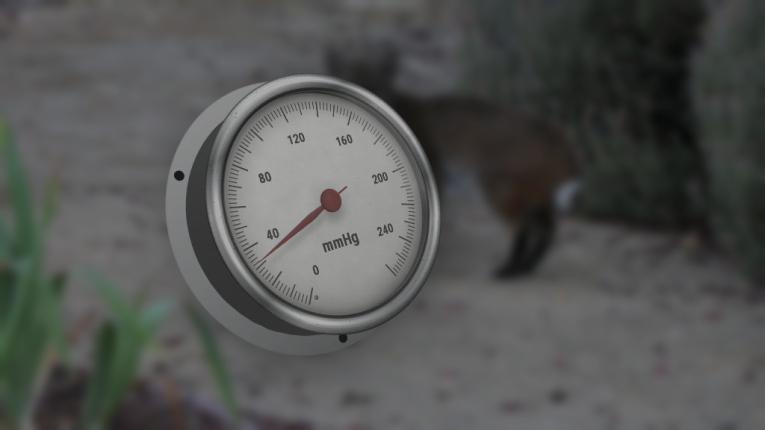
value=32 unit=mmHg
